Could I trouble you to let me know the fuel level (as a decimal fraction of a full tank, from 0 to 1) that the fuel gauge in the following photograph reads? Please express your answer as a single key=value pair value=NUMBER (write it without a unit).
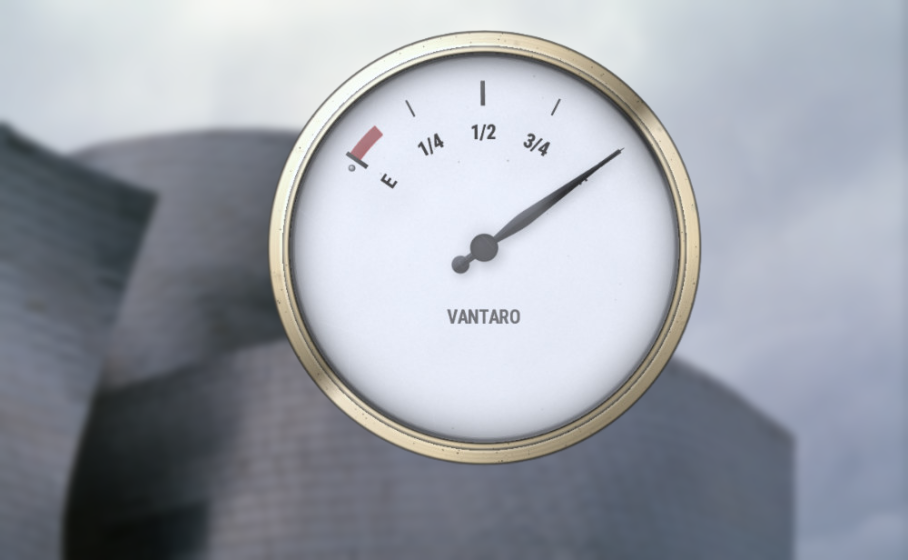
value=1
